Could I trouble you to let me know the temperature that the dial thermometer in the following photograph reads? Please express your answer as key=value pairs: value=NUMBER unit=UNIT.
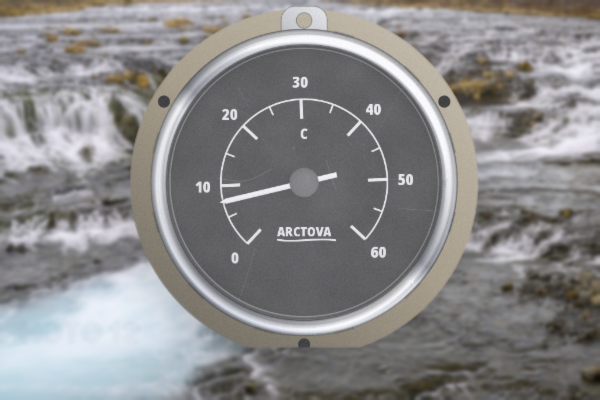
value=7.5 unit=°C
